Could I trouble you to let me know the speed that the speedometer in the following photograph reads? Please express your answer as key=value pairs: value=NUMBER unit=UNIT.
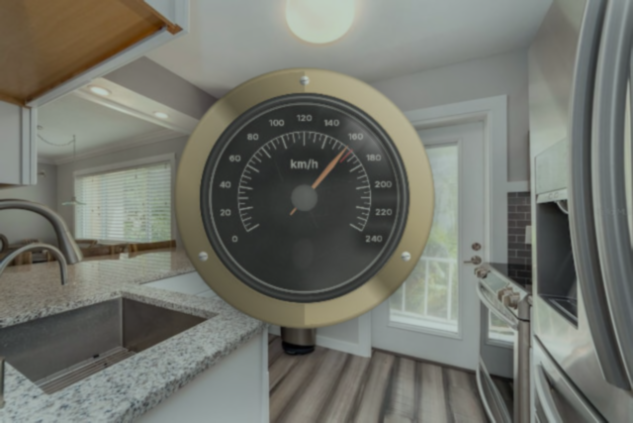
value=160 unit=km/h
